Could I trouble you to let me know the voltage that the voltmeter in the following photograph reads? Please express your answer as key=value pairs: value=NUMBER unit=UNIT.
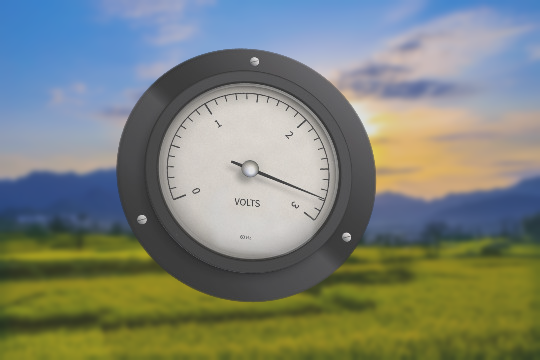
value=2.8 unit=V
